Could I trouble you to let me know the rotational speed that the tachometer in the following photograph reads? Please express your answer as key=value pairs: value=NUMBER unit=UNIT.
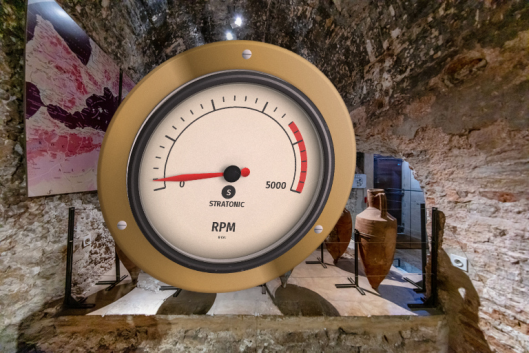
value=200 unit=rpm
